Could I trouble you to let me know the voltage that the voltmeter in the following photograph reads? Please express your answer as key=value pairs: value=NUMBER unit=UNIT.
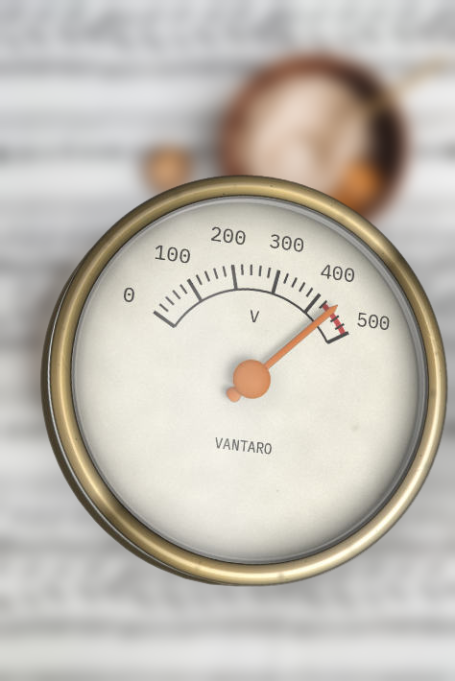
value=440 unit=V
